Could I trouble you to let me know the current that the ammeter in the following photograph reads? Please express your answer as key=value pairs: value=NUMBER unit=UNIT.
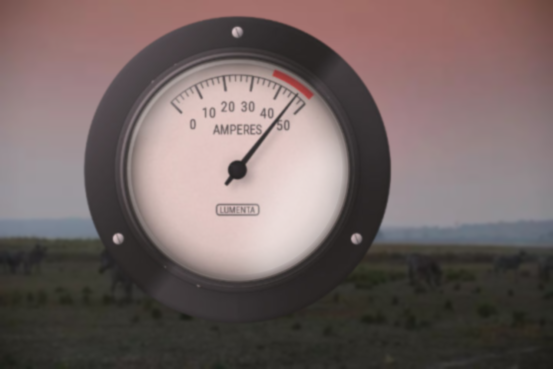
value=46 unit=A
